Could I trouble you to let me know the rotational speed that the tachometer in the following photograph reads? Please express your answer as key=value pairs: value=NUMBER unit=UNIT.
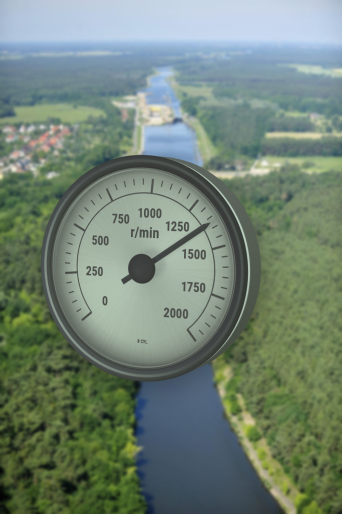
value=1375 unit=rpm
